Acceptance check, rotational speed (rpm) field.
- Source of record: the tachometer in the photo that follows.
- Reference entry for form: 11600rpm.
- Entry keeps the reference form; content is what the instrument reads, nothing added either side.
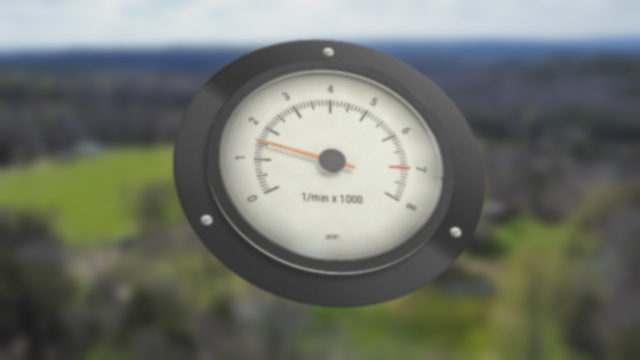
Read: 1500rpm
